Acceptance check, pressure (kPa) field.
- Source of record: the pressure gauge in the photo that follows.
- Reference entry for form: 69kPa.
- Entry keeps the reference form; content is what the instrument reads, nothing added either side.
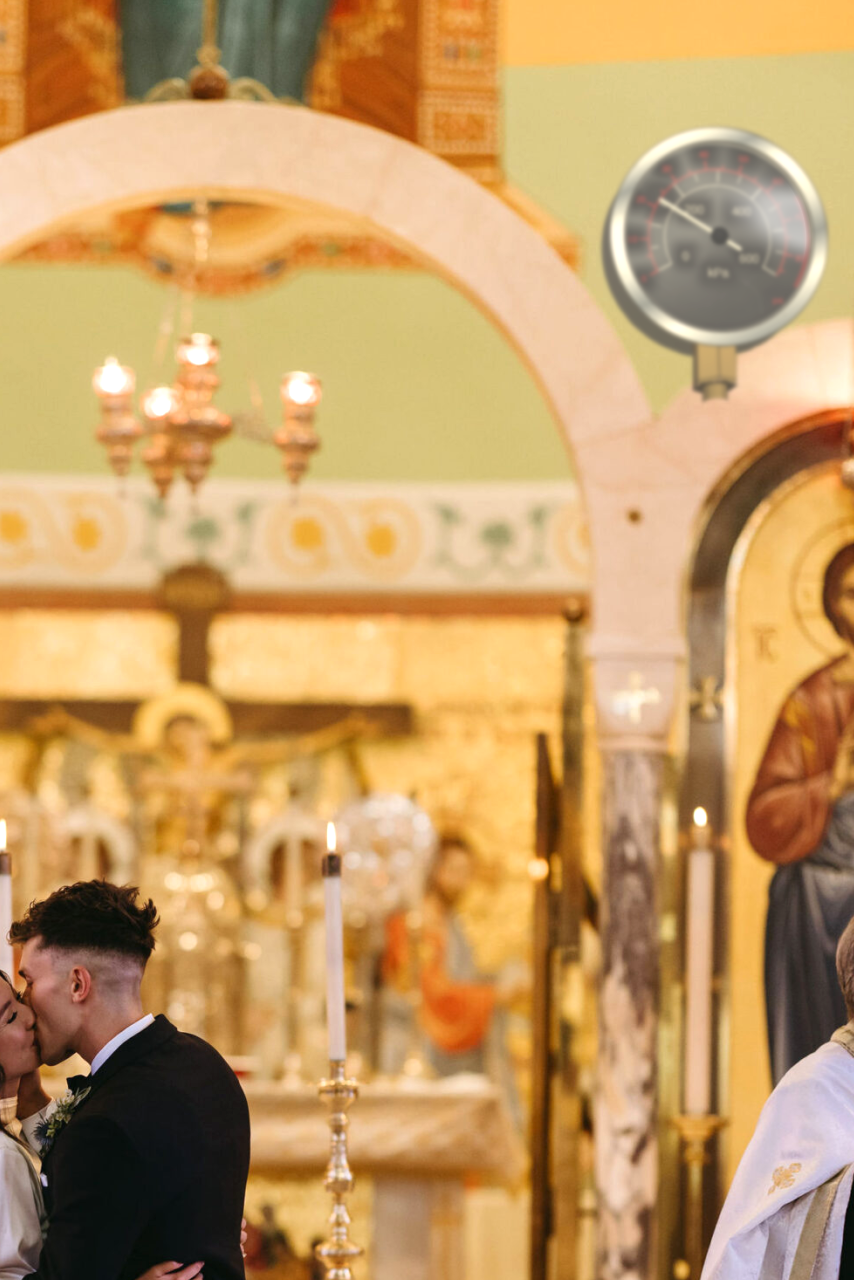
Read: 150kPa
